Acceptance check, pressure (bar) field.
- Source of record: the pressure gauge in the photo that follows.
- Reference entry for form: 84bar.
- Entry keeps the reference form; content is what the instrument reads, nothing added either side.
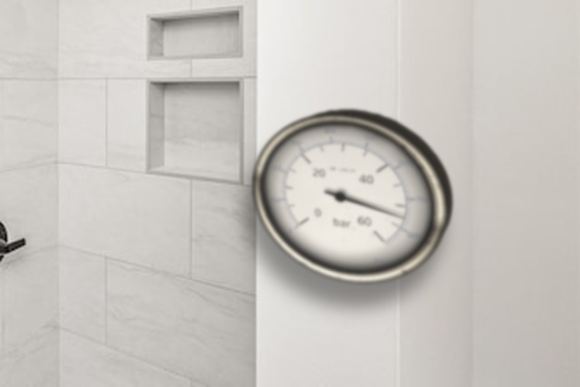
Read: 52.5bar
